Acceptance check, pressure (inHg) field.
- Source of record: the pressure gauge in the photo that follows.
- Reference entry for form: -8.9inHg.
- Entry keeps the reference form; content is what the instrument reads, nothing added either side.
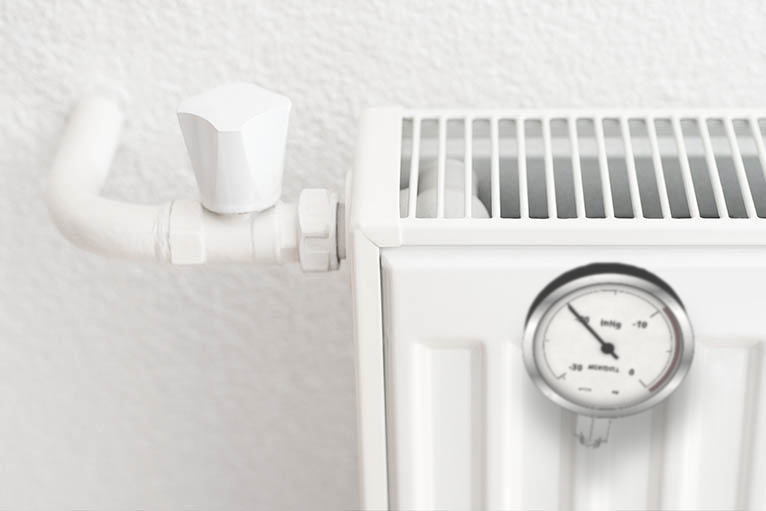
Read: -20inHg
